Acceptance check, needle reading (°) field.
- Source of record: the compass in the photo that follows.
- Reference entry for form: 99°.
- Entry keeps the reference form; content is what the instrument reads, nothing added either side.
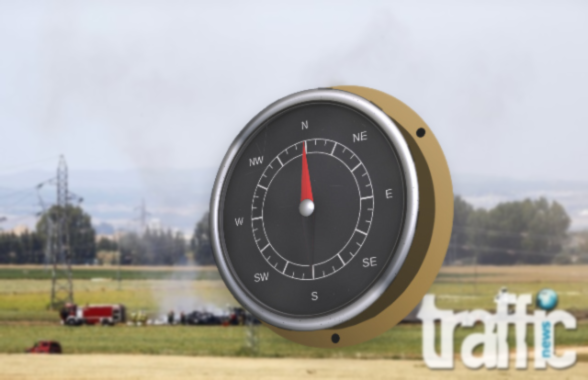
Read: 0°
